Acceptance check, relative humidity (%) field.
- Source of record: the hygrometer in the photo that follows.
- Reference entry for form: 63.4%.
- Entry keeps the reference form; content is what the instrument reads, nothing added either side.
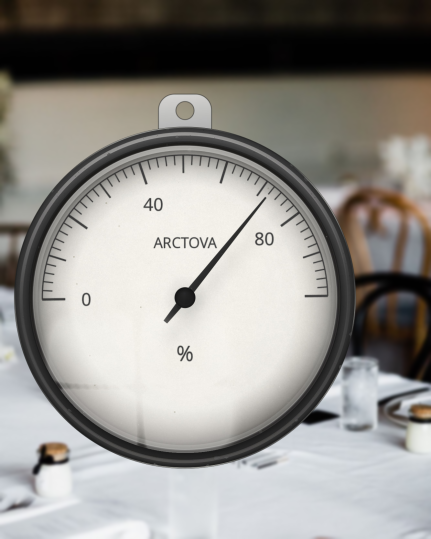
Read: 72%
